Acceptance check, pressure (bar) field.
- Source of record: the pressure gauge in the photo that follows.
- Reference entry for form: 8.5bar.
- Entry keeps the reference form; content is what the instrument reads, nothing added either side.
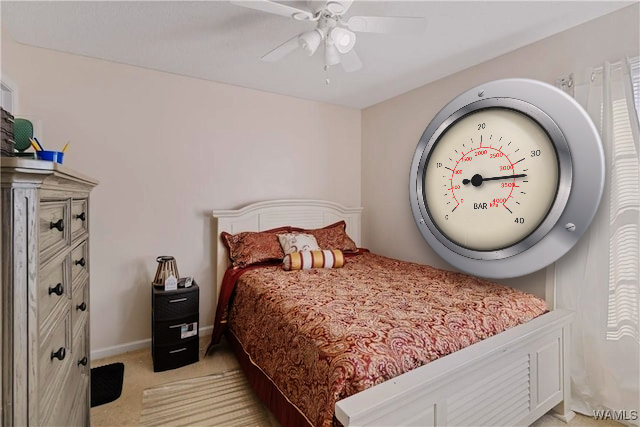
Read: 33bar
